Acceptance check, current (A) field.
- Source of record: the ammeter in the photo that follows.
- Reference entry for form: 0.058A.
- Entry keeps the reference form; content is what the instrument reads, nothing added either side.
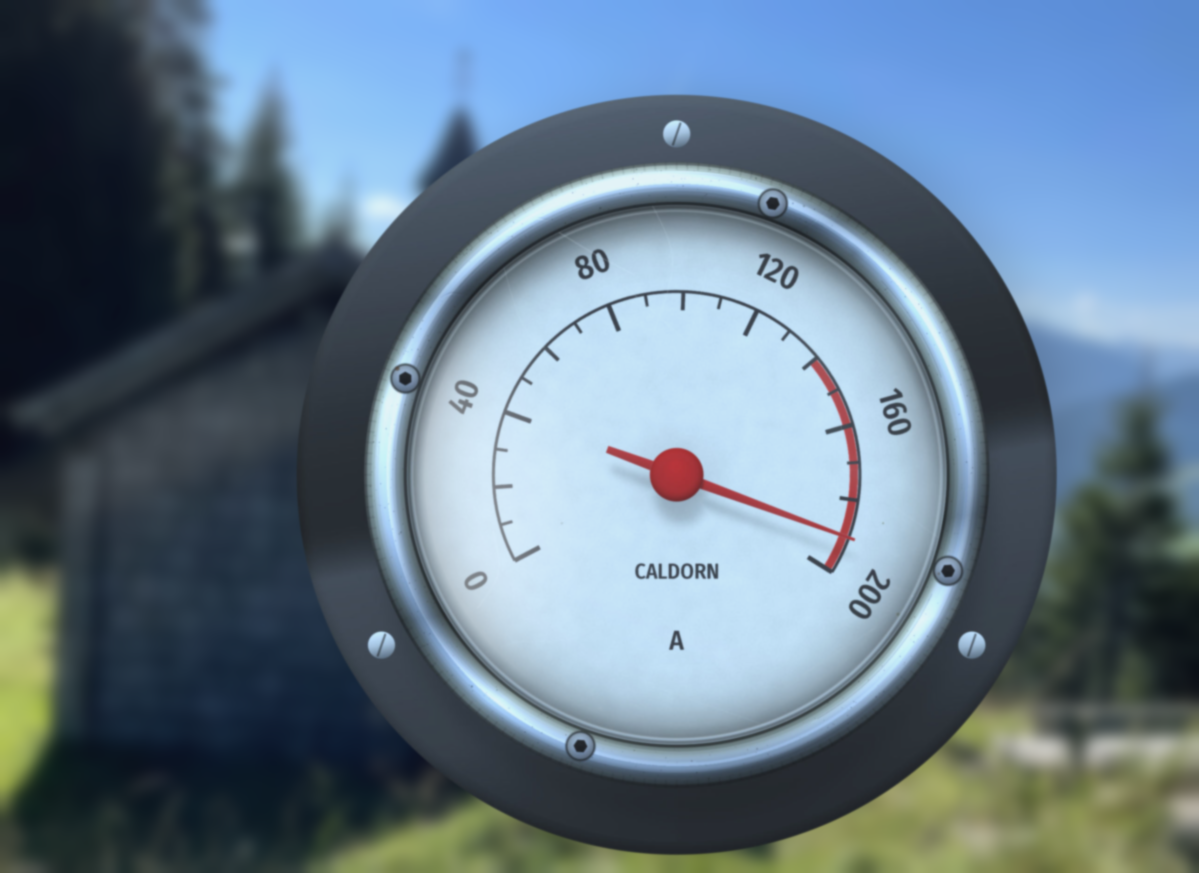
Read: 190A
